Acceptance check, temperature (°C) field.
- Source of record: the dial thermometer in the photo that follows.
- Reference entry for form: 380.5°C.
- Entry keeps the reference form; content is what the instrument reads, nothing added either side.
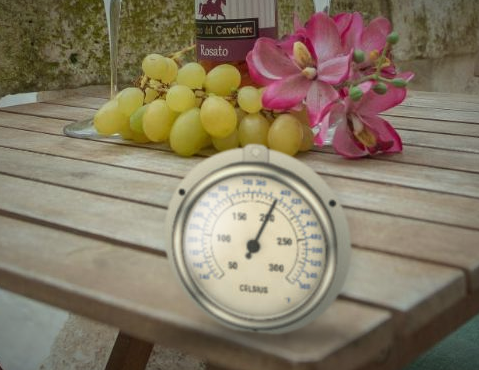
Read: 200°C
